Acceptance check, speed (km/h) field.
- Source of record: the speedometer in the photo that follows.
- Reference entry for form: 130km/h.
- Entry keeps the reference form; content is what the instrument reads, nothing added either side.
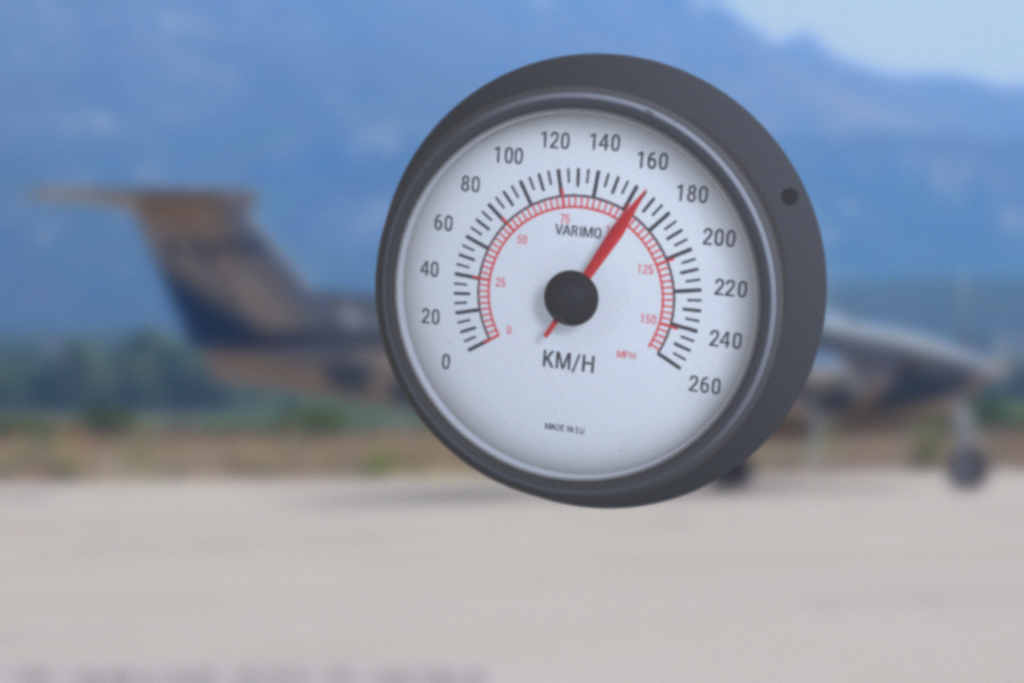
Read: 165km/h
